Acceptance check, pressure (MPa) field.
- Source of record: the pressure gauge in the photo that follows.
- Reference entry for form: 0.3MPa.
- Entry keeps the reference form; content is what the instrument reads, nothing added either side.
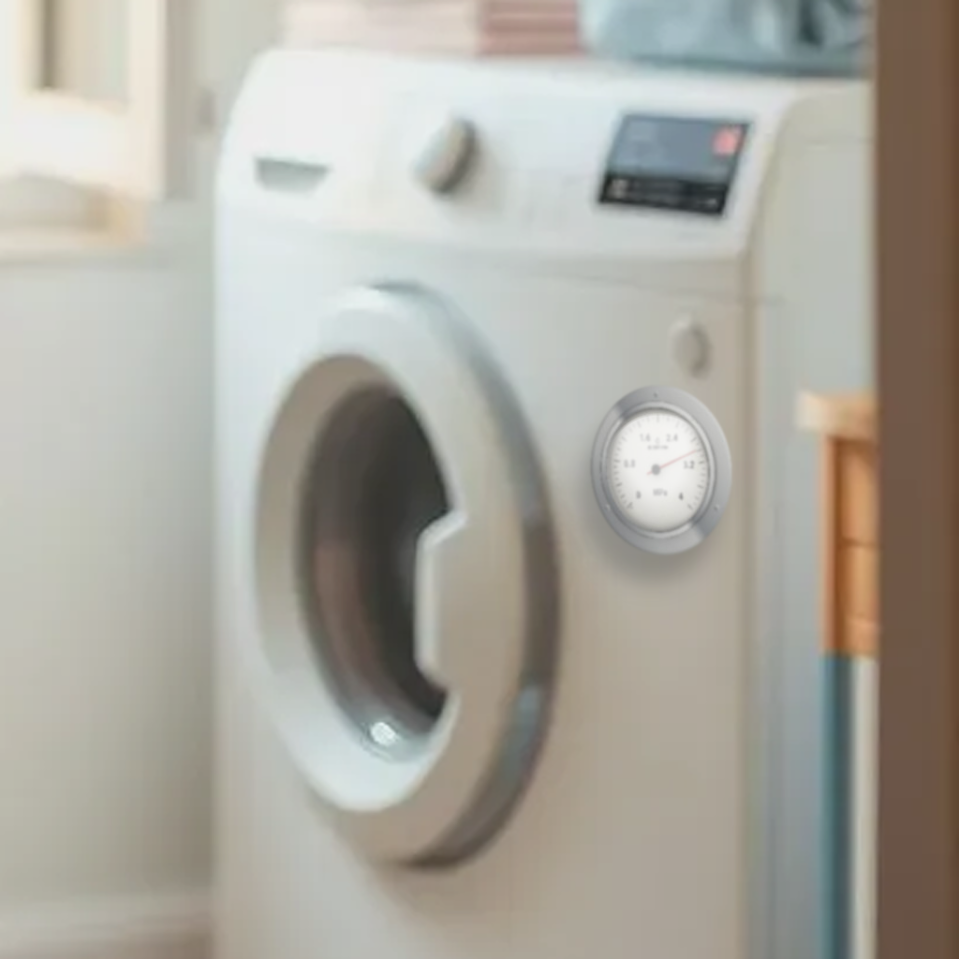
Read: 3MPa
